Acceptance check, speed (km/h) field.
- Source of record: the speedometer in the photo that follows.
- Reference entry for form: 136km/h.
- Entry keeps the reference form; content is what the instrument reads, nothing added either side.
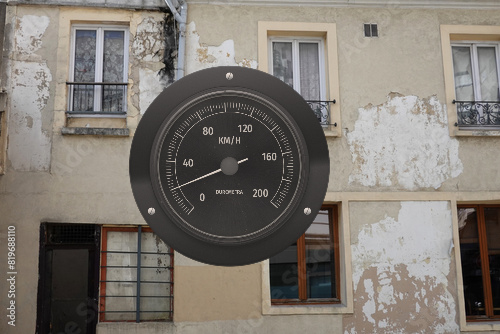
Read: 20km/h
